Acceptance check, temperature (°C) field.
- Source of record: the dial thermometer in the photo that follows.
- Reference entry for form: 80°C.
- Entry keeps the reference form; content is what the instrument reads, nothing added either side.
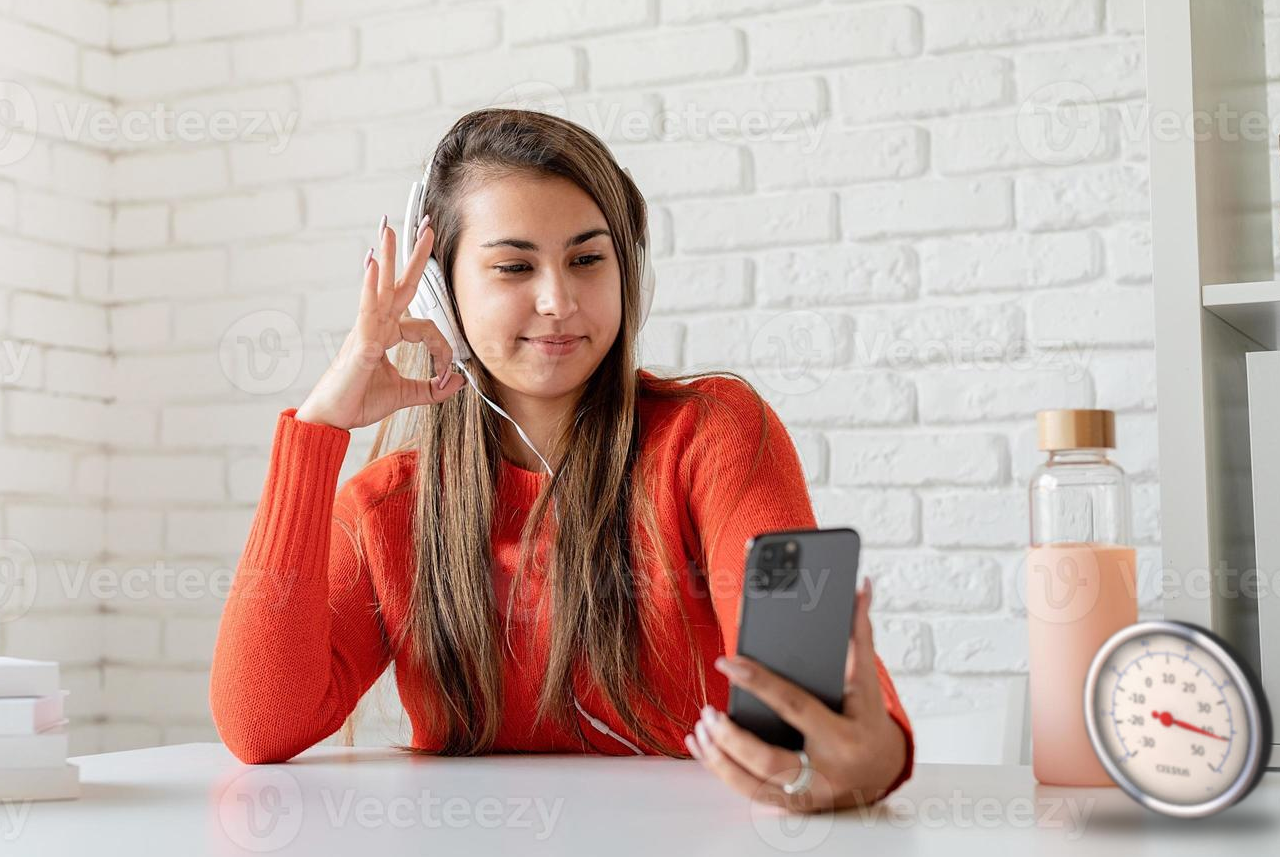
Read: 40°C
